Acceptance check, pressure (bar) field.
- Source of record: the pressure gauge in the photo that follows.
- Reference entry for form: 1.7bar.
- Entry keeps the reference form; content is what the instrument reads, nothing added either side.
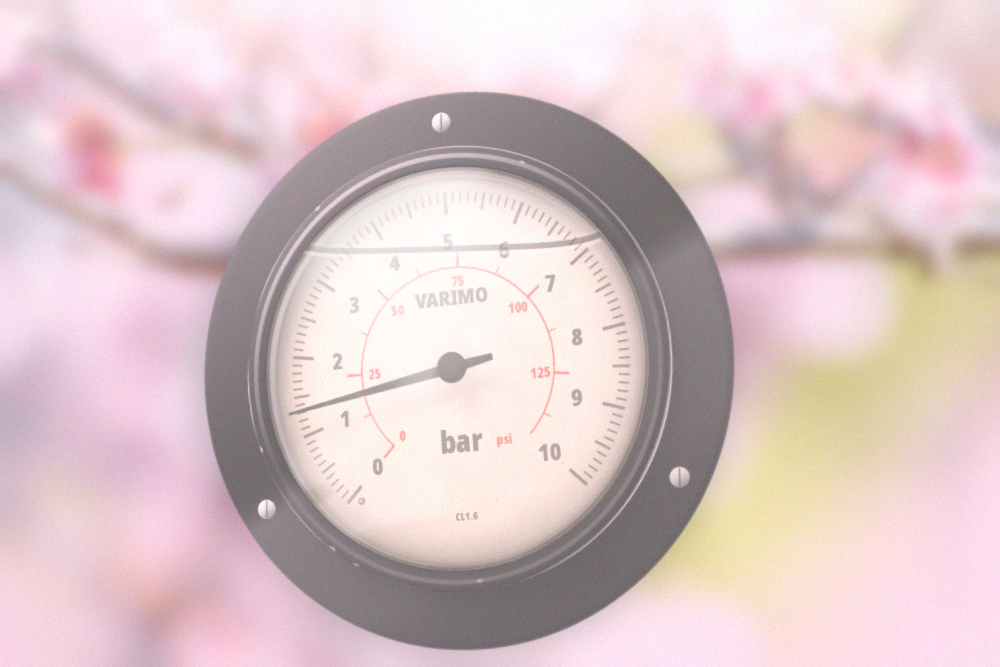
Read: 1.3bar
